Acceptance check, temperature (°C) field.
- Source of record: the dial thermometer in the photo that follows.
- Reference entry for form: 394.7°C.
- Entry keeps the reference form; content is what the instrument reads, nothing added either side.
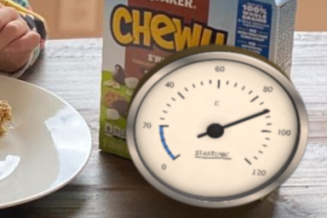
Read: 88°C
